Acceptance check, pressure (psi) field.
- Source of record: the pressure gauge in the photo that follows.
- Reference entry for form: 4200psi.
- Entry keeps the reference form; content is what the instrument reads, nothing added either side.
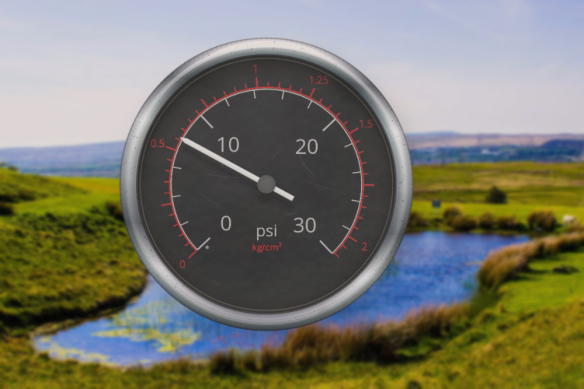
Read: 8psi
